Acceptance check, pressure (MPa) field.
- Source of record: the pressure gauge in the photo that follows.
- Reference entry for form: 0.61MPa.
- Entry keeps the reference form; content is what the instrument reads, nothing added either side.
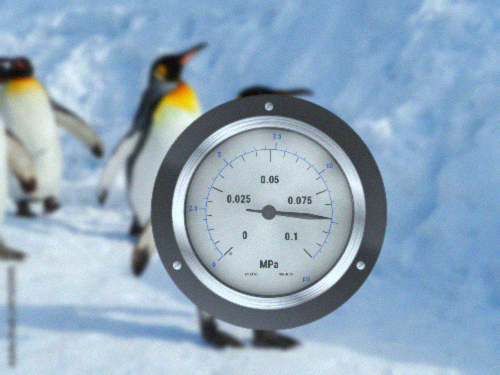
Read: 0.085MPa
